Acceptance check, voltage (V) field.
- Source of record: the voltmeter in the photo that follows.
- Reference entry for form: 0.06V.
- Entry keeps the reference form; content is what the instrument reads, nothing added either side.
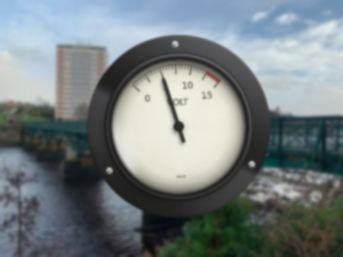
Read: 5V
